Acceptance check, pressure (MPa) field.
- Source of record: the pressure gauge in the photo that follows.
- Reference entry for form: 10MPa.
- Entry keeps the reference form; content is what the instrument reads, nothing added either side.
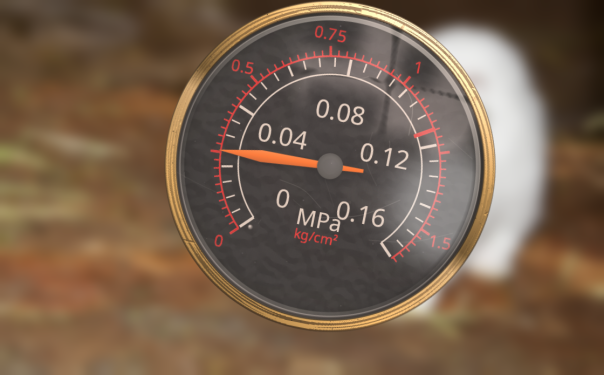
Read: 0.025MPa
